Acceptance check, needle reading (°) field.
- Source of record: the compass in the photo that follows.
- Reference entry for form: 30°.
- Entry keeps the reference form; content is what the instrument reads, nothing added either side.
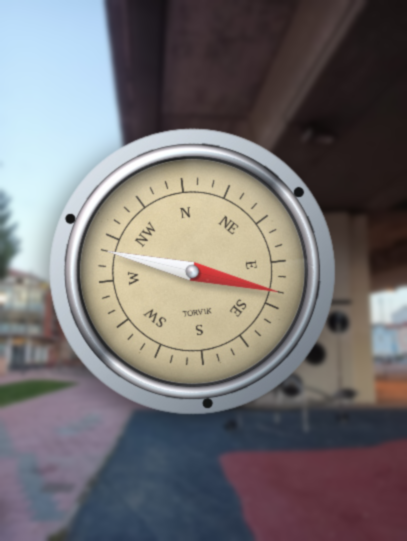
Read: 110°
